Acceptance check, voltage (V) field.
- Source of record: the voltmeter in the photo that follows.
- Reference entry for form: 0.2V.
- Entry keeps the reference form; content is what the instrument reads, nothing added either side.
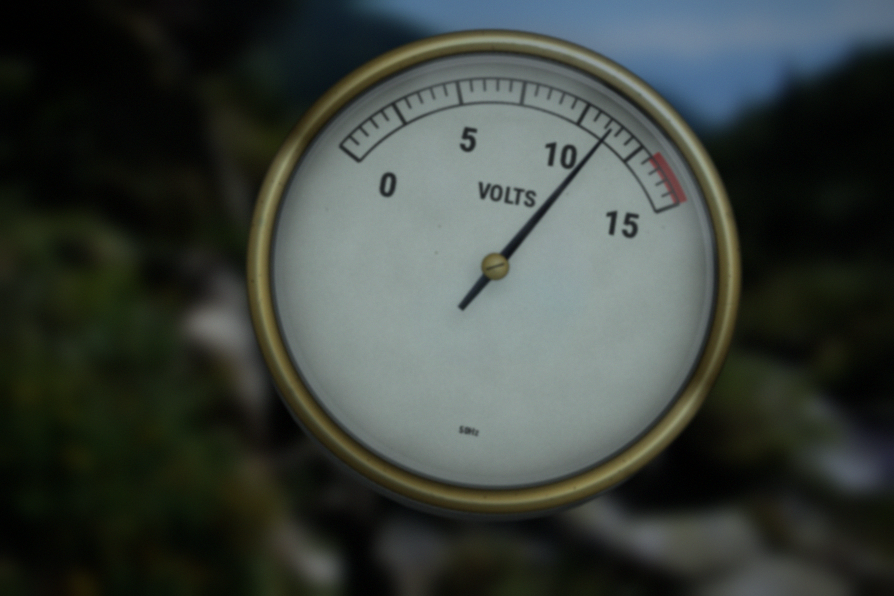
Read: 11.25V
